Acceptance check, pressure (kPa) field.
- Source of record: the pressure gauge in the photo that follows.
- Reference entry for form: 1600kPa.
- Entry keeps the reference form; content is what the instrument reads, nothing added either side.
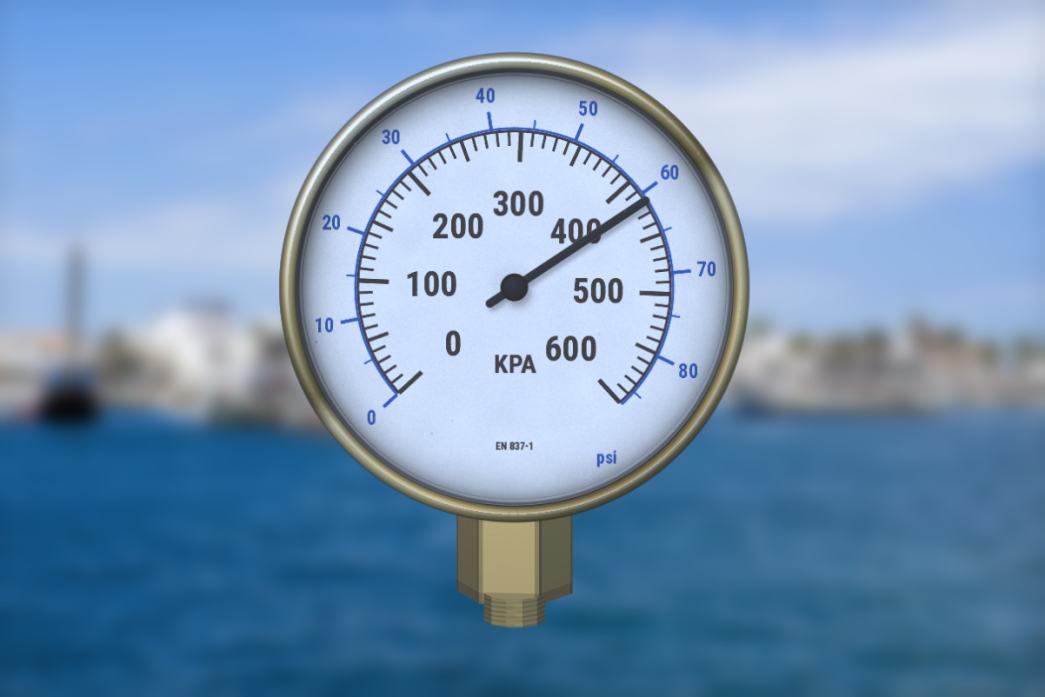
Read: 420kPa
